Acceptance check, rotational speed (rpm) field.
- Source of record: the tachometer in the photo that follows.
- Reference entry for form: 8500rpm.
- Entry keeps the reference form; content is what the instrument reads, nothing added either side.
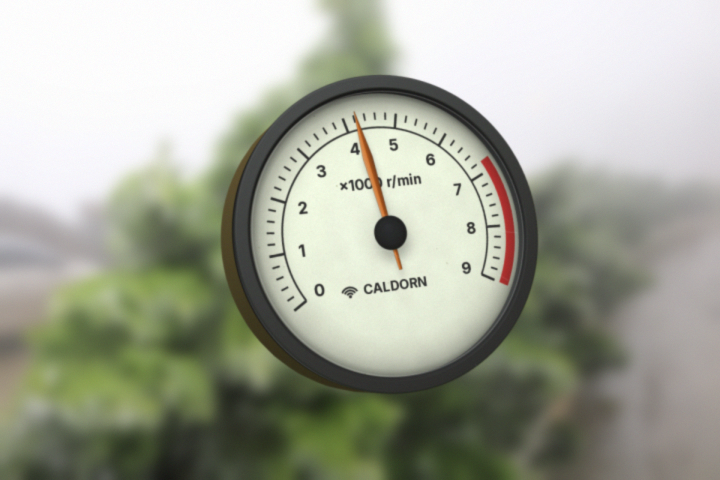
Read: 4200rpm
